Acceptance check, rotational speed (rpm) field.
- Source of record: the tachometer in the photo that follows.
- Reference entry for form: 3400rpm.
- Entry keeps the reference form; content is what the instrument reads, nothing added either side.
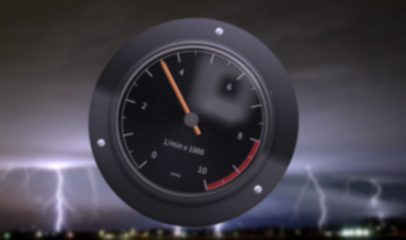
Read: 3500rpm
